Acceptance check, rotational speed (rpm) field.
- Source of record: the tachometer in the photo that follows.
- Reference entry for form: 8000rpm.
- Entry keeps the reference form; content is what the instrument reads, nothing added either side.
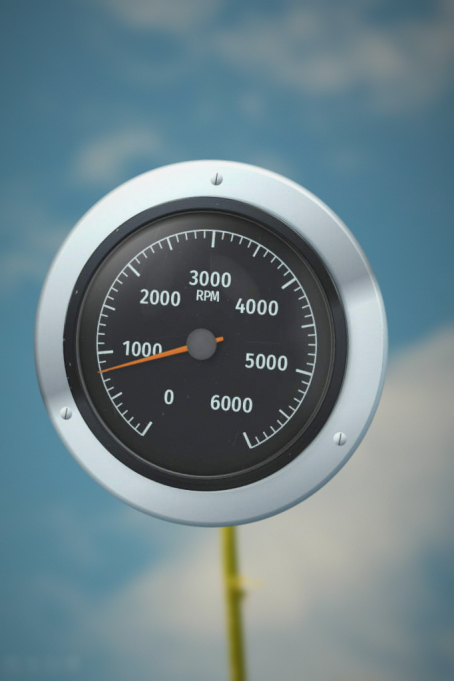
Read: 800rpm
